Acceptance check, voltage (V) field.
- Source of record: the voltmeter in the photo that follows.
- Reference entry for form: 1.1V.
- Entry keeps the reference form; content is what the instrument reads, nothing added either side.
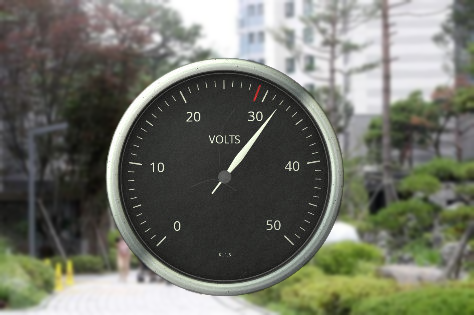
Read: 32V
